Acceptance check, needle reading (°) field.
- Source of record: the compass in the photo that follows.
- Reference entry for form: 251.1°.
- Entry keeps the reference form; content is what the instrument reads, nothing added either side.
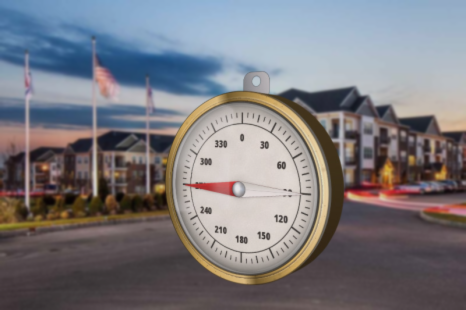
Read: 270°
